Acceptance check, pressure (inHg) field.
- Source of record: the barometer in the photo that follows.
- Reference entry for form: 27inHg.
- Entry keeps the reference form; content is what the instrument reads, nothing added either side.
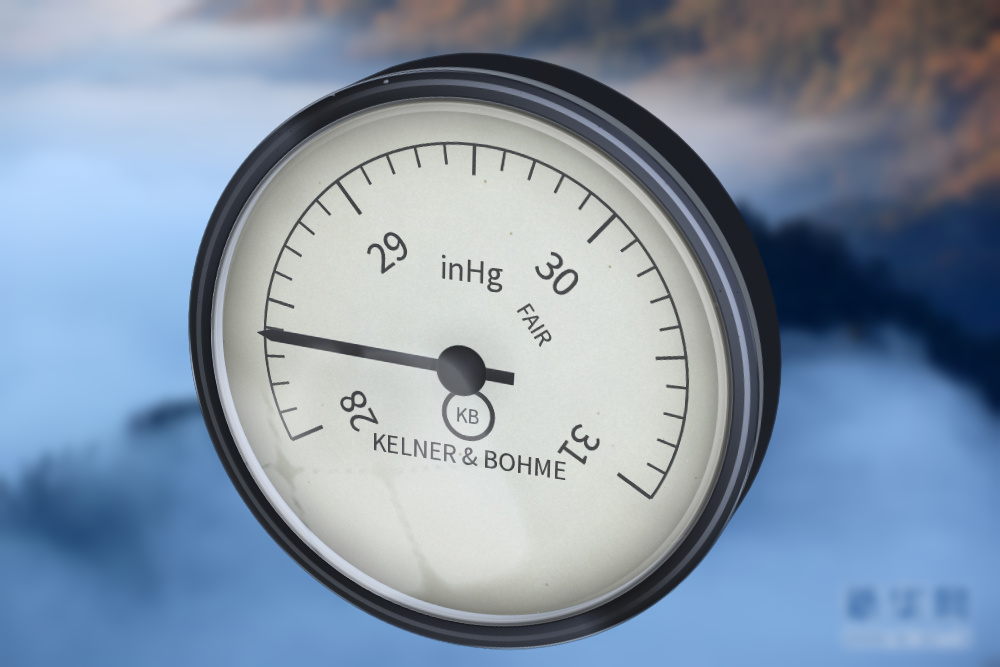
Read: 28.4inHg
